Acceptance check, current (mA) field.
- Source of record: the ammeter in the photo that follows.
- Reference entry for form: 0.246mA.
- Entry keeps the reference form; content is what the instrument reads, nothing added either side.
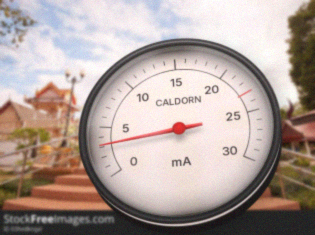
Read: 3mA
